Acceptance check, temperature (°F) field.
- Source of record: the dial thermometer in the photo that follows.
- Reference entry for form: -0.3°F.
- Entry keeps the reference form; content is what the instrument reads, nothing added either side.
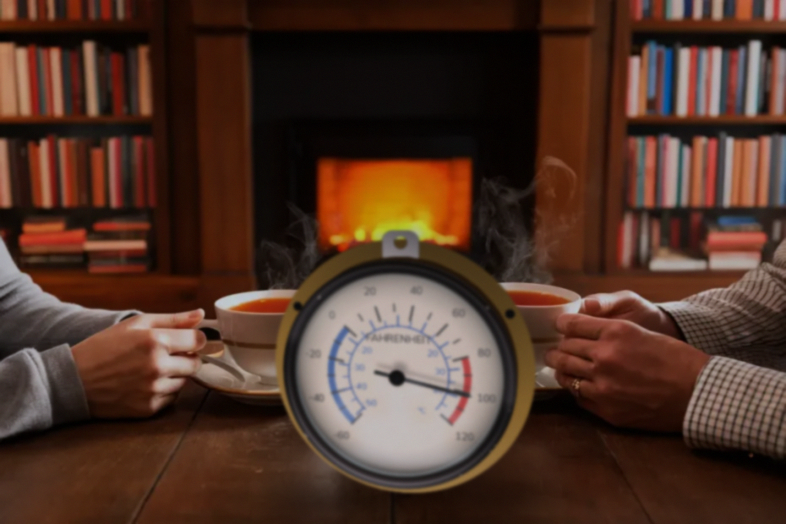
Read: 100°F
